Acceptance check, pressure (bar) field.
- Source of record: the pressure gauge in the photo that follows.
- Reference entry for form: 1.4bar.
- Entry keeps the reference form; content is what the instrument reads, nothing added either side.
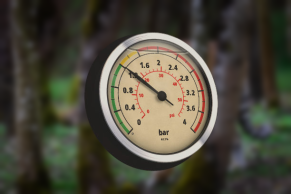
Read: 1.2bar
